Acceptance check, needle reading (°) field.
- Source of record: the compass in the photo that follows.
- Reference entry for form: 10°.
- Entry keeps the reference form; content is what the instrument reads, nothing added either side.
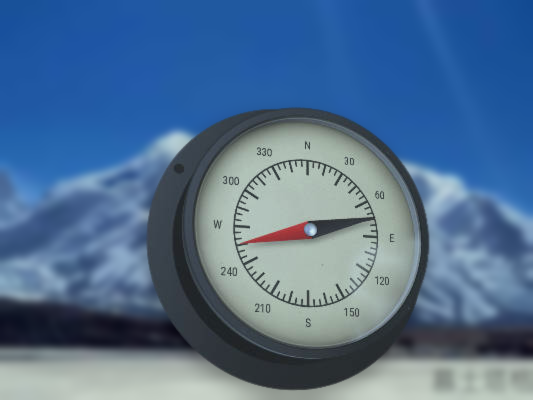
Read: 255°
